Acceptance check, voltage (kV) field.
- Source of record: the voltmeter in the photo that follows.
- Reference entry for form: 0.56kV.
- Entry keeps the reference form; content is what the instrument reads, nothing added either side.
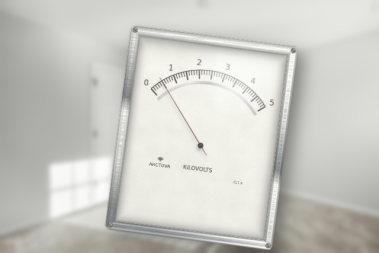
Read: 0.5kV
